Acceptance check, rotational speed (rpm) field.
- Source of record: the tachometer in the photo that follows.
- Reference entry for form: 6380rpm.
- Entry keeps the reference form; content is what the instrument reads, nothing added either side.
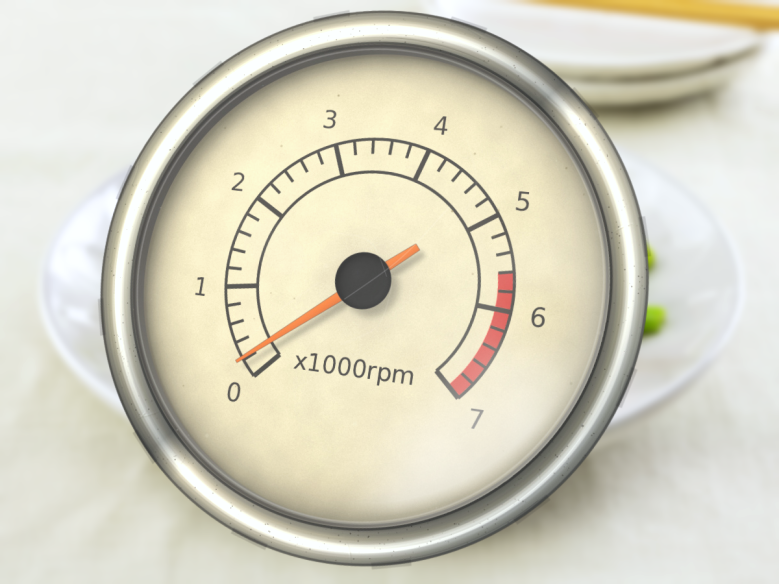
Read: 200rpm
